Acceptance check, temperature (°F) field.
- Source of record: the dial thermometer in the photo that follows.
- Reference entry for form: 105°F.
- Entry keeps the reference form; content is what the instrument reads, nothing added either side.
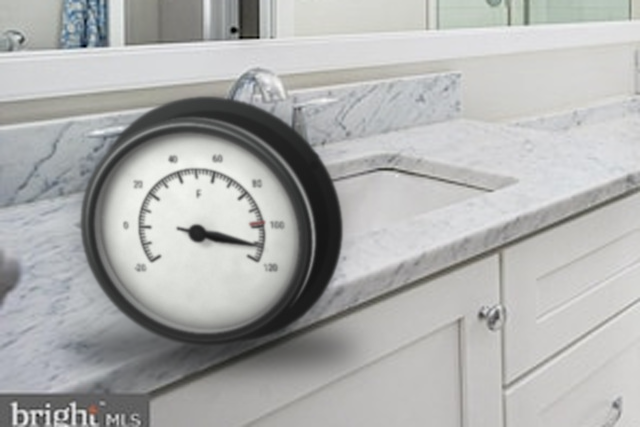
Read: 110°F
